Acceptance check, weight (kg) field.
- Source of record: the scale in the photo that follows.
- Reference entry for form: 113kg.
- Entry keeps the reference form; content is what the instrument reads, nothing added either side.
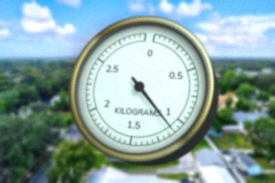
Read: 1.1kg
